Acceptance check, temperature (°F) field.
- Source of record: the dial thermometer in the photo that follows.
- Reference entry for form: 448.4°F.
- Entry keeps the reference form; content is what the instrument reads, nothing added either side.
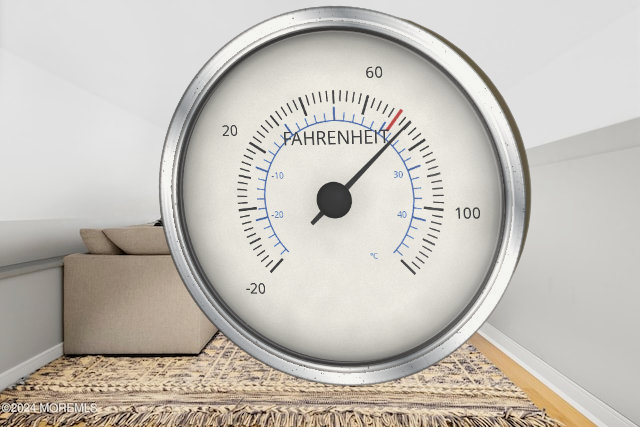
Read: 74°F
